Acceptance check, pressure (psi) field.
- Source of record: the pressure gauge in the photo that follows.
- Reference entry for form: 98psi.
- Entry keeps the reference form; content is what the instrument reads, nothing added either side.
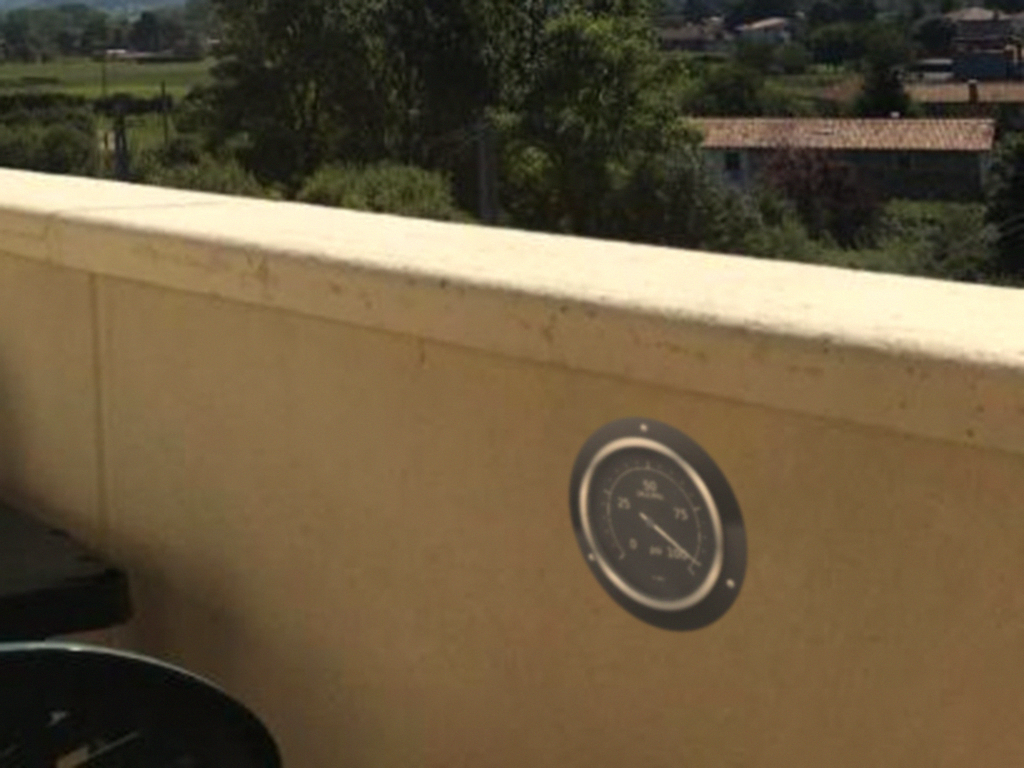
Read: 95psi
